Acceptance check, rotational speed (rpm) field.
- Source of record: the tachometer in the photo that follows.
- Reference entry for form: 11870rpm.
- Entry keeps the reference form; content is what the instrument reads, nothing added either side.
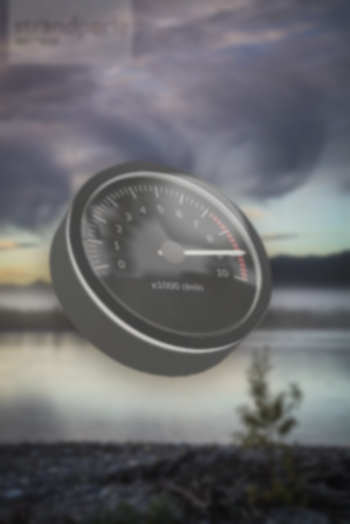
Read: 9000rpm
